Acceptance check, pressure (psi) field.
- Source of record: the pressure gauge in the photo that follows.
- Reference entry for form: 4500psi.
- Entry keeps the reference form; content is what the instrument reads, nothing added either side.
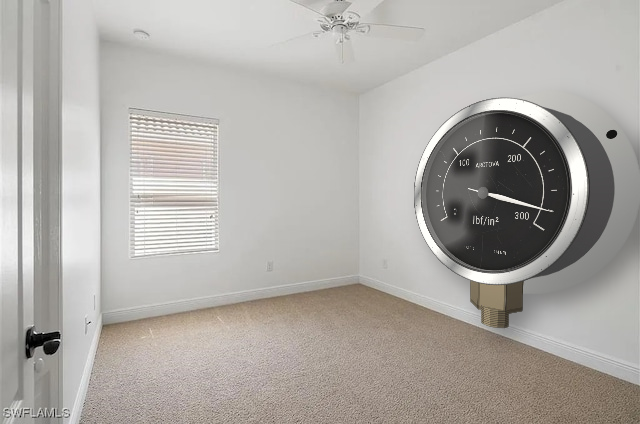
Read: 280psi
